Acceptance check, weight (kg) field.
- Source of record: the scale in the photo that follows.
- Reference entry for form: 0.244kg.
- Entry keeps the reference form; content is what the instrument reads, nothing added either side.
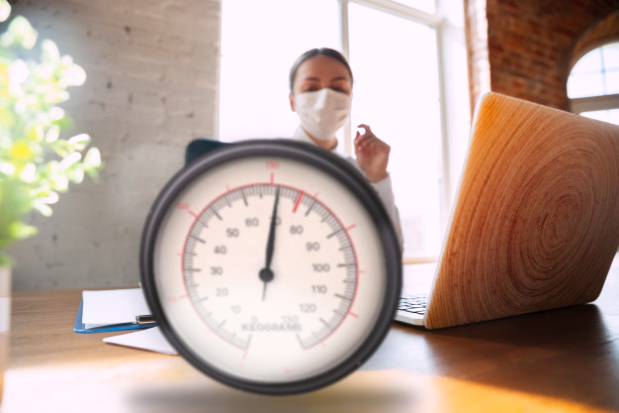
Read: 70kg
